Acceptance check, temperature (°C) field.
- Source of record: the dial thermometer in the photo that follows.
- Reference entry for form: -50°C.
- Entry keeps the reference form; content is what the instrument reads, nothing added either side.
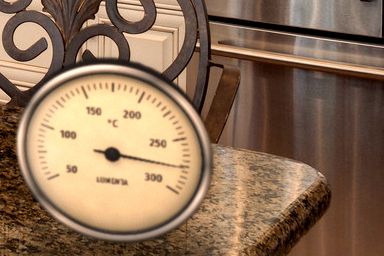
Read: 275°C
